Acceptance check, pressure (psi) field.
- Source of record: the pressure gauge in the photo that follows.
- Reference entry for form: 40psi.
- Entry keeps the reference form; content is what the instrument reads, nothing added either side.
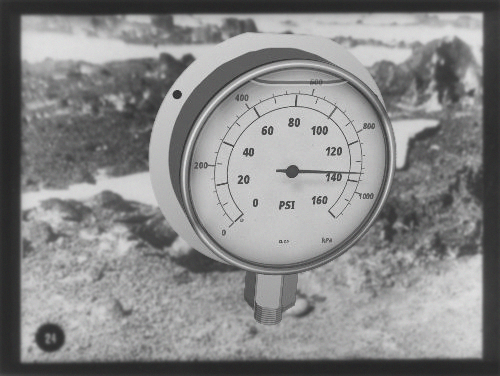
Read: 135psi
